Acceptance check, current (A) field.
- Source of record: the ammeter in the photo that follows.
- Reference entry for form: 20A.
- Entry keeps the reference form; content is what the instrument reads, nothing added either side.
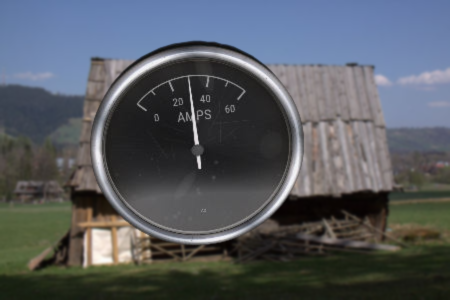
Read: 30A
